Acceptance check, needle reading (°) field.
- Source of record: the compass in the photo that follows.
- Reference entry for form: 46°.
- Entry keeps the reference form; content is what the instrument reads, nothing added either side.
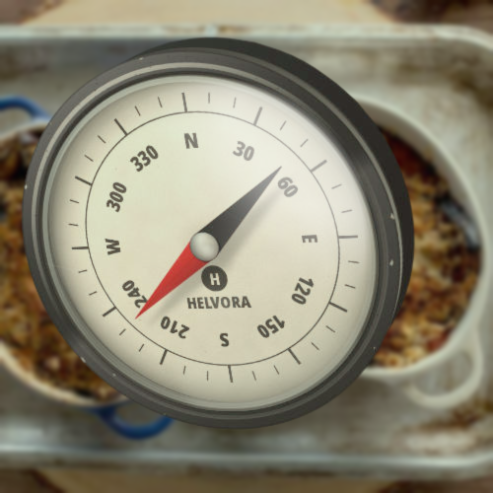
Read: 230°
